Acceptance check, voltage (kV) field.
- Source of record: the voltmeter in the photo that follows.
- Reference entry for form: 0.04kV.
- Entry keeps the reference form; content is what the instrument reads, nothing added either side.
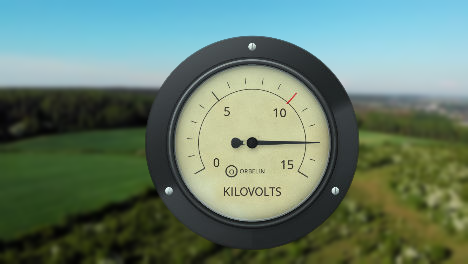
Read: 13kV
